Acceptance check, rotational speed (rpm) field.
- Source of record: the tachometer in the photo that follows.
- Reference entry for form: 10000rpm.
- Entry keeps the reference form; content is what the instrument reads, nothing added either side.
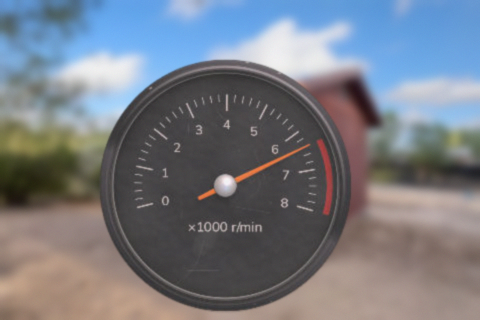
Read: 6400rpm
